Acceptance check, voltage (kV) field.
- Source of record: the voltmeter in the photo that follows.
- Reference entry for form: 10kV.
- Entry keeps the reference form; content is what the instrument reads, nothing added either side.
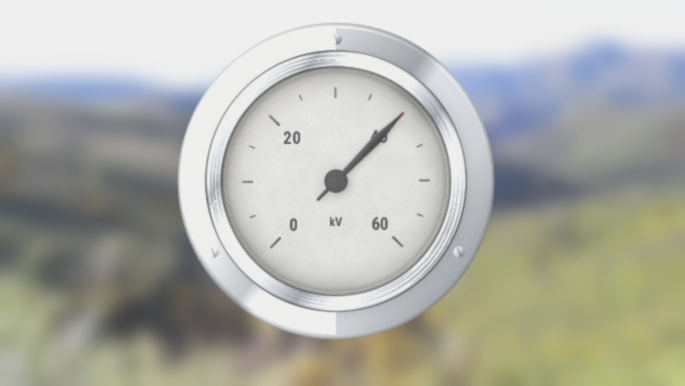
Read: 40kV
